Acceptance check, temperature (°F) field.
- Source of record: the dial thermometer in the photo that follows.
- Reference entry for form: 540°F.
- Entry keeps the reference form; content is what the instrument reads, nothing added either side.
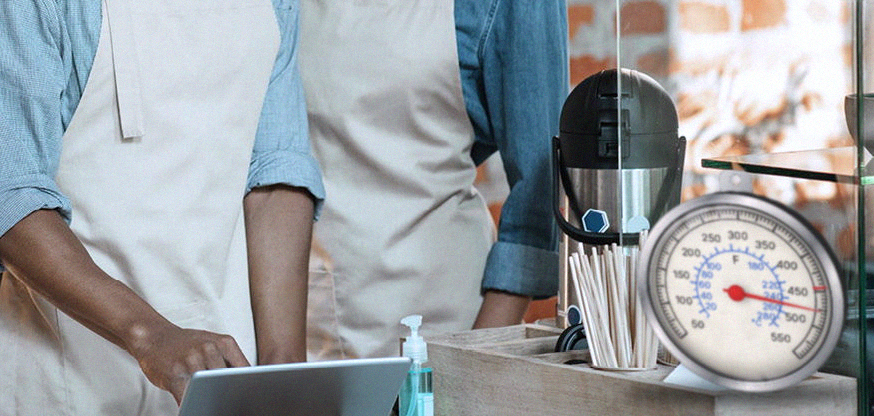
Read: 475°F
